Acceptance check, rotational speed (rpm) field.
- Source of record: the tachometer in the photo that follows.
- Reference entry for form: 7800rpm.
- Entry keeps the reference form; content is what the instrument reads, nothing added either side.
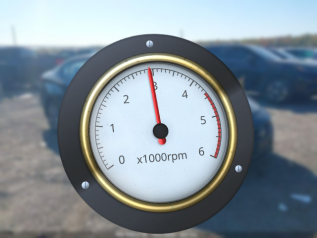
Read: 2900rpm
